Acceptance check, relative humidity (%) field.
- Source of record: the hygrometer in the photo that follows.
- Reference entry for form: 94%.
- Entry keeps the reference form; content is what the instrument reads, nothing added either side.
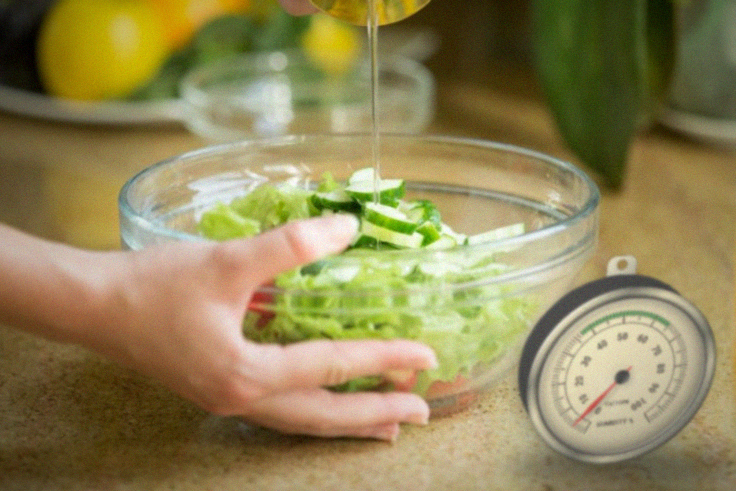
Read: 5%
